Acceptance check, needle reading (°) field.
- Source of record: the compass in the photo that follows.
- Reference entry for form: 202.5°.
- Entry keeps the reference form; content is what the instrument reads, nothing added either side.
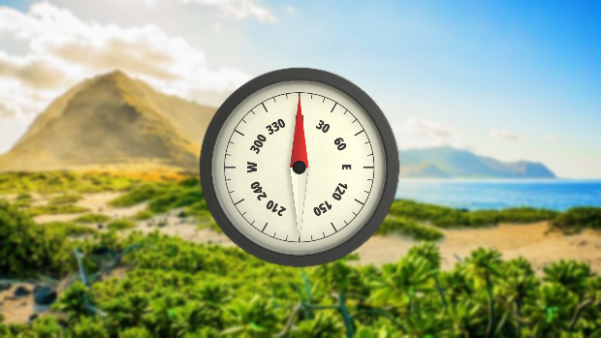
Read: 0°
